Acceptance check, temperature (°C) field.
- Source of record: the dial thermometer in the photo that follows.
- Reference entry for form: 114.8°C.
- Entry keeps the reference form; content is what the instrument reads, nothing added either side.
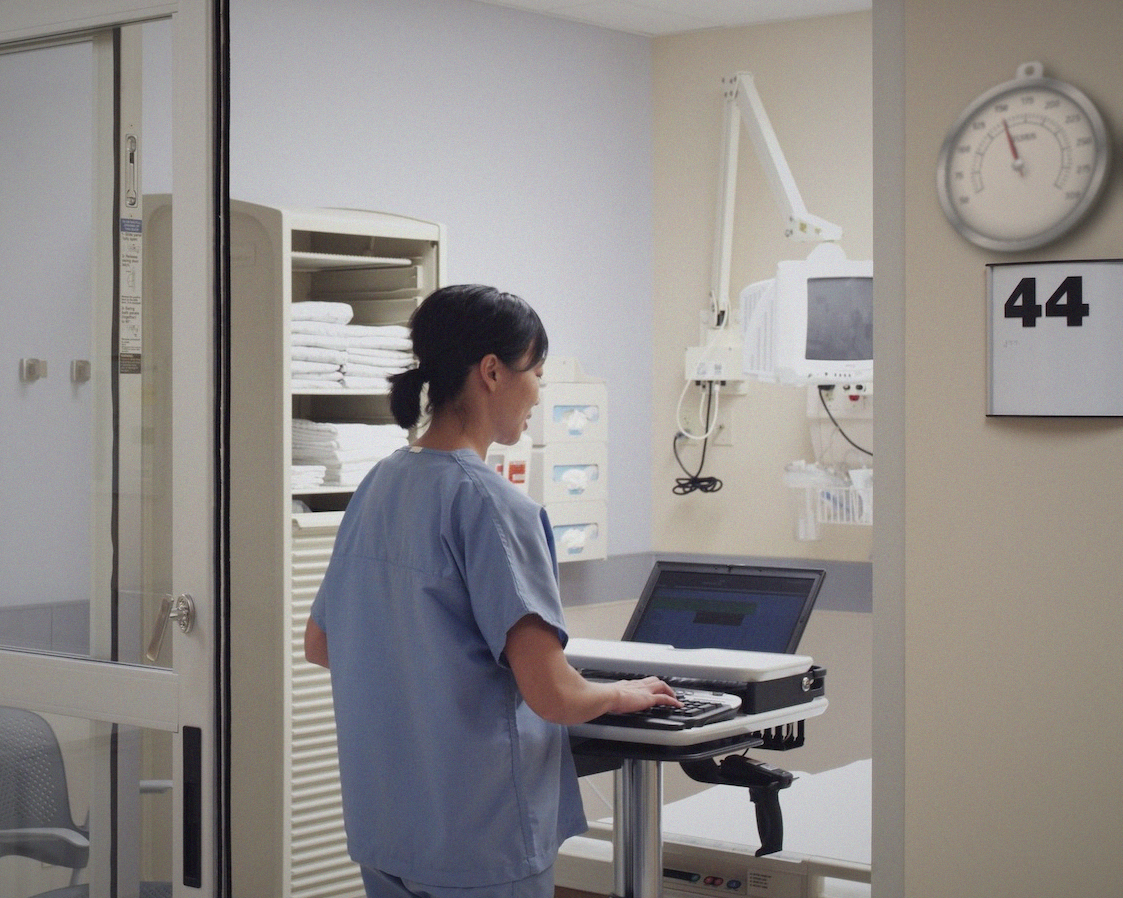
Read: 150°C
